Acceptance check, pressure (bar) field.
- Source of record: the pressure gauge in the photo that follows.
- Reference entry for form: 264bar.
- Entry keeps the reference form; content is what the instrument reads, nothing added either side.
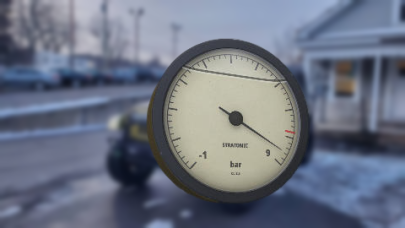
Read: 8.6bar
